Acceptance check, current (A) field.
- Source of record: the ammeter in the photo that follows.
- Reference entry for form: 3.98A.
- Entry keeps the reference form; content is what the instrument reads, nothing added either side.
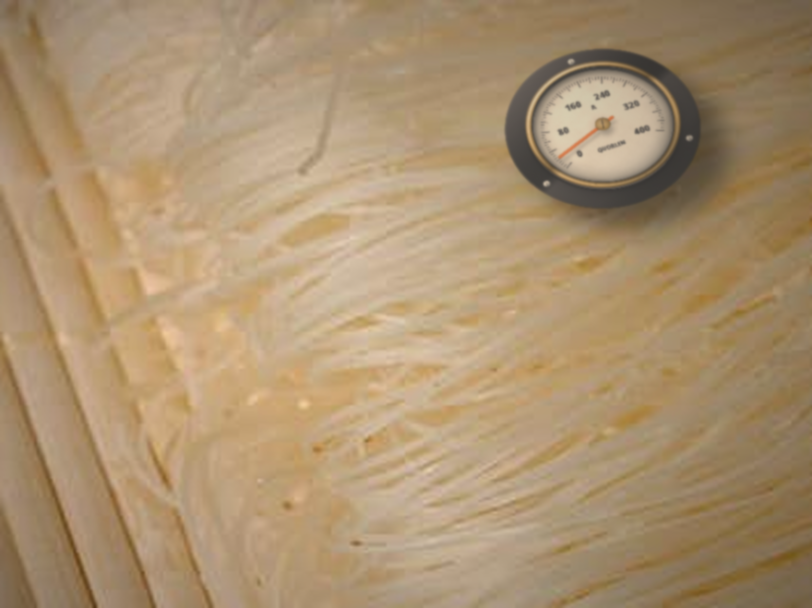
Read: 20A
